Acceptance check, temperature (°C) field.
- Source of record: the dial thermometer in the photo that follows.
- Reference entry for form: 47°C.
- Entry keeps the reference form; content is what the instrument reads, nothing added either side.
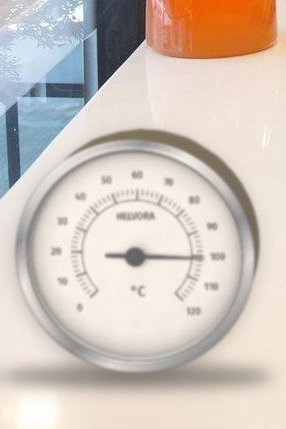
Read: 100°C
